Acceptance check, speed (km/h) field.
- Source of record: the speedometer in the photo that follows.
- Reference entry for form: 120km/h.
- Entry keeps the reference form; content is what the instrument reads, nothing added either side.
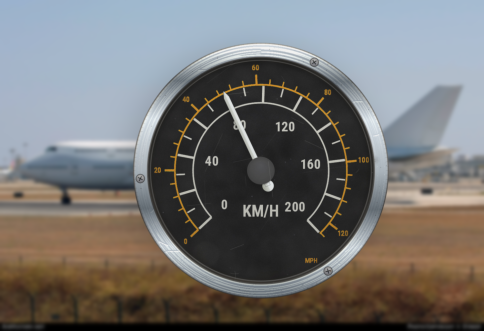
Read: 80km/h
